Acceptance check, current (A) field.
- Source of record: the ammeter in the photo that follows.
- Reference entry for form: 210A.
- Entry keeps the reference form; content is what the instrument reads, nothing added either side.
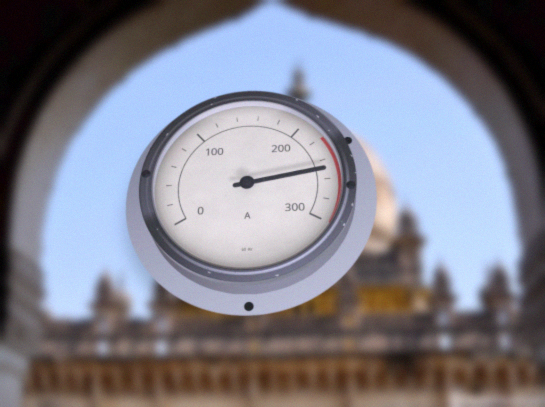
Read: 250A
